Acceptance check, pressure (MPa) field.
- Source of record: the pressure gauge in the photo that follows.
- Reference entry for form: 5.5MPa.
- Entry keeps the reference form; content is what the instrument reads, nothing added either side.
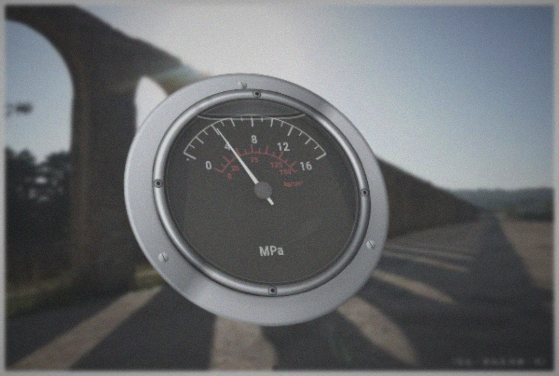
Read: 4MPa
